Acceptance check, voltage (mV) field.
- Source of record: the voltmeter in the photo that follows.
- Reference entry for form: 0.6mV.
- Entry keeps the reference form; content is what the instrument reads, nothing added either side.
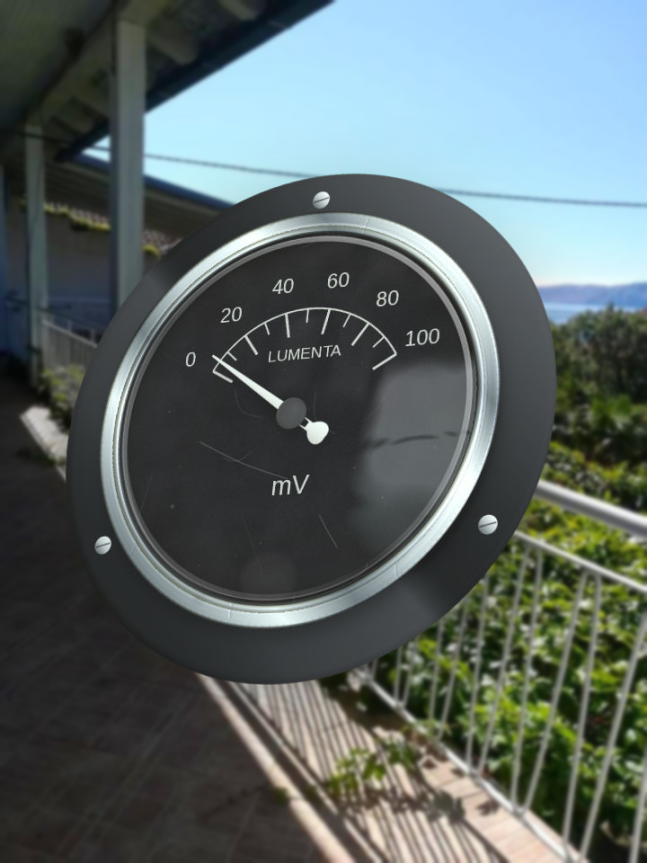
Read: 5mV
